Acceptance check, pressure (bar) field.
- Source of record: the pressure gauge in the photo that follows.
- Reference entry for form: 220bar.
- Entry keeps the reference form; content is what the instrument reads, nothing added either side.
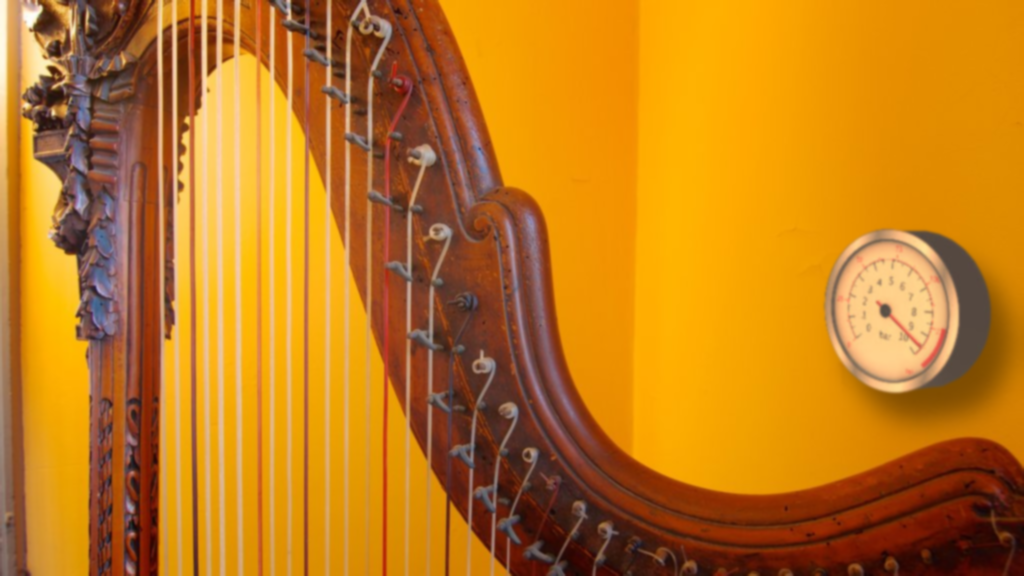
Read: 9.5bar
